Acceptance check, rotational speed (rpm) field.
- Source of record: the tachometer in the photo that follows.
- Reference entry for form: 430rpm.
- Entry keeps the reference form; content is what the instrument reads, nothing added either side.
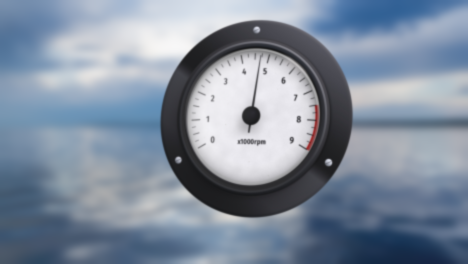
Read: 4750rpm
